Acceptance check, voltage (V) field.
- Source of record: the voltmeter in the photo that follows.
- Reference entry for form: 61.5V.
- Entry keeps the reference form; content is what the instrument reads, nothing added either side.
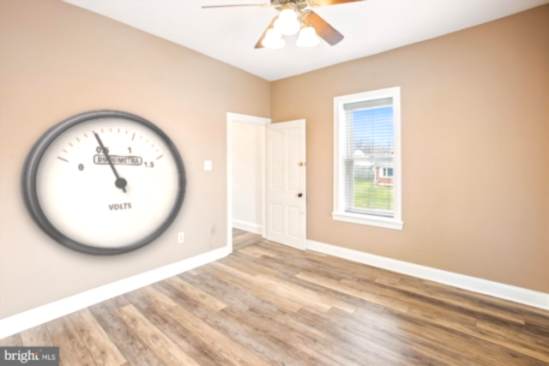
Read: 0.5V
